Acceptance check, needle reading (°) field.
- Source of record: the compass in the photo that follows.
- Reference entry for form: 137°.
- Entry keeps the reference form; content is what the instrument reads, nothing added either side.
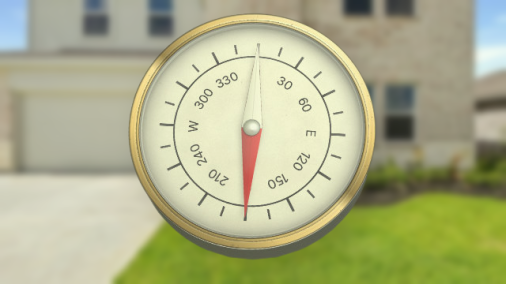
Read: 180°
